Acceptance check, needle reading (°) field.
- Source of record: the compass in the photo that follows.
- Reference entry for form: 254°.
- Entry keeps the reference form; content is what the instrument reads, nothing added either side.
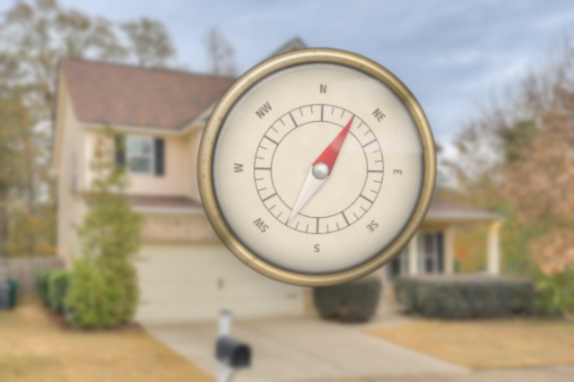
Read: 30°
